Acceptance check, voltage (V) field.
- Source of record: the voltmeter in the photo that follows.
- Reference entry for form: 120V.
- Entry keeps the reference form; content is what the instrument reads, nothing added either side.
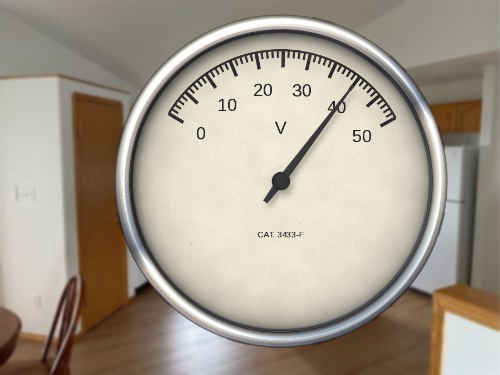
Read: 40V
